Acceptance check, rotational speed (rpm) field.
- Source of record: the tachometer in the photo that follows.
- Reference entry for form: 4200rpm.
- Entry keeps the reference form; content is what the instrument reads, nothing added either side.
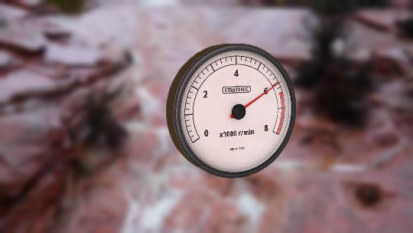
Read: 6000rpm
